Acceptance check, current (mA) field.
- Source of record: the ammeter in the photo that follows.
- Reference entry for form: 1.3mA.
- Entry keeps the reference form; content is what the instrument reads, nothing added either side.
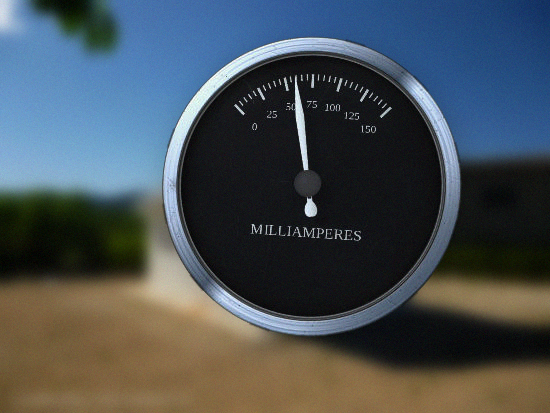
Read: 60mA
